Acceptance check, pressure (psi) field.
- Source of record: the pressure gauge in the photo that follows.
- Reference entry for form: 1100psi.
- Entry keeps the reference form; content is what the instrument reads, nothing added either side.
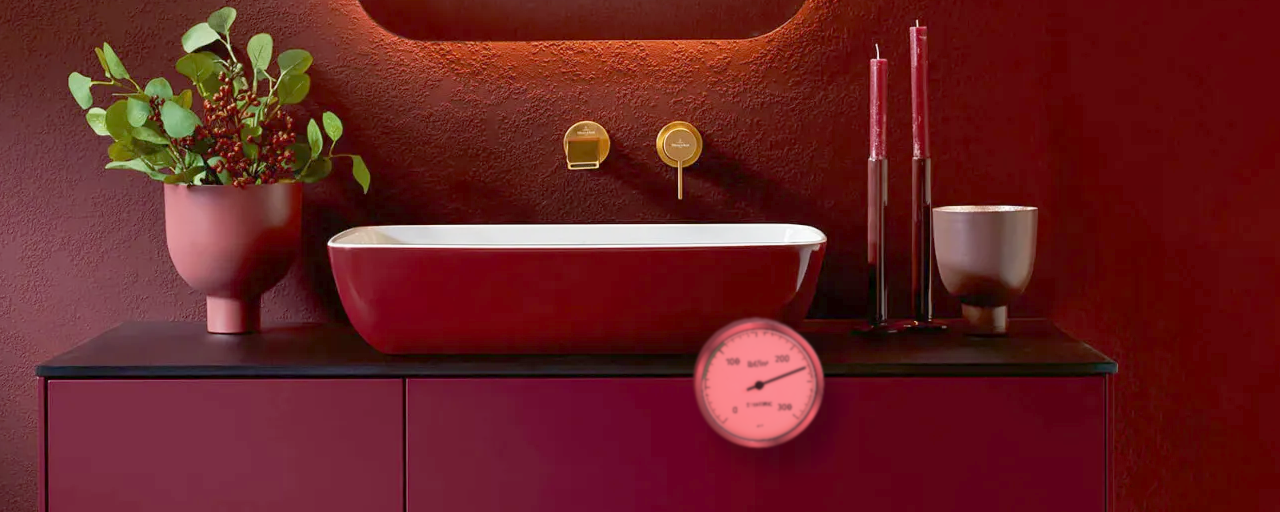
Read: 230psi
